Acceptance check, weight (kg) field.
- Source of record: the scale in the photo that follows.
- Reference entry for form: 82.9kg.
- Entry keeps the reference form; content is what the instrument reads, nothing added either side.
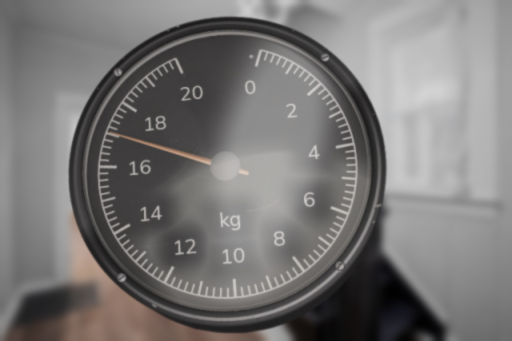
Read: 17kg
